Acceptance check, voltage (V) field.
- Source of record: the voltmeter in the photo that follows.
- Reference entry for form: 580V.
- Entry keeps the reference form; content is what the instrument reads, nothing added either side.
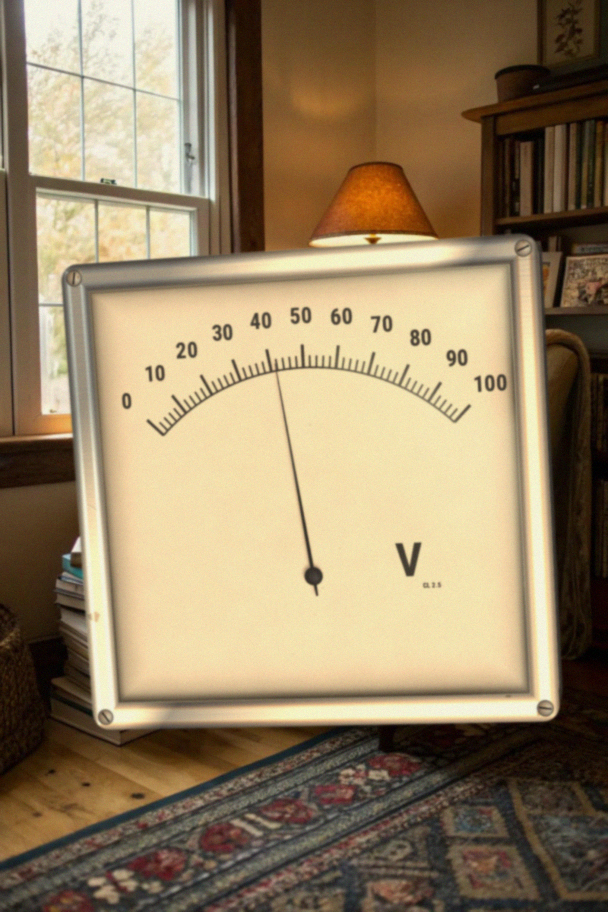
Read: 42V
